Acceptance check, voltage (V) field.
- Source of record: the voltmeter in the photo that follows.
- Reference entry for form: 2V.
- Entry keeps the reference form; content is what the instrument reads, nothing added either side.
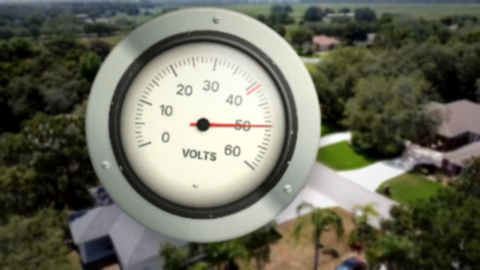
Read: 50V
